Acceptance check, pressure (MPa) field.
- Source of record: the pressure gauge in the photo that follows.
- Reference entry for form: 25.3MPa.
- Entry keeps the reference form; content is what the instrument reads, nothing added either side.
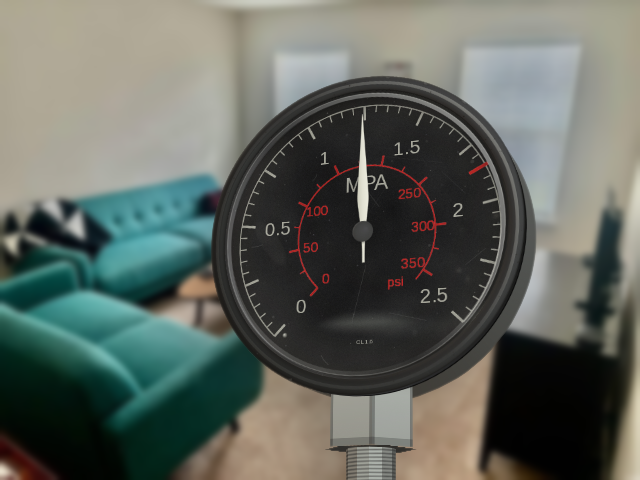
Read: 1.25MPa
